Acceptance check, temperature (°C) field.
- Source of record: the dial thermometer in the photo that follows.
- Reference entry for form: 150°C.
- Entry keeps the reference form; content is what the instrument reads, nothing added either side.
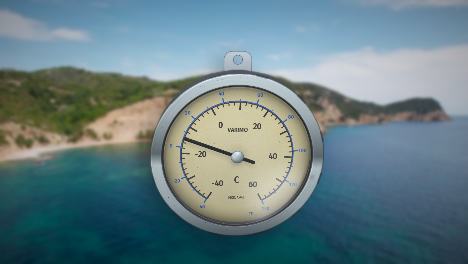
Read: -14°C
